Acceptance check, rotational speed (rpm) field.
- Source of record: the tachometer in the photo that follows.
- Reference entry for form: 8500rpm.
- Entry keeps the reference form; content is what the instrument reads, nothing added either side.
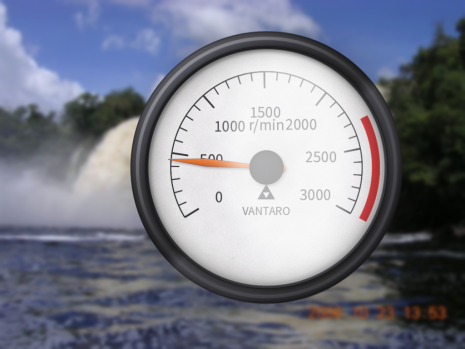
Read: 450rpm
